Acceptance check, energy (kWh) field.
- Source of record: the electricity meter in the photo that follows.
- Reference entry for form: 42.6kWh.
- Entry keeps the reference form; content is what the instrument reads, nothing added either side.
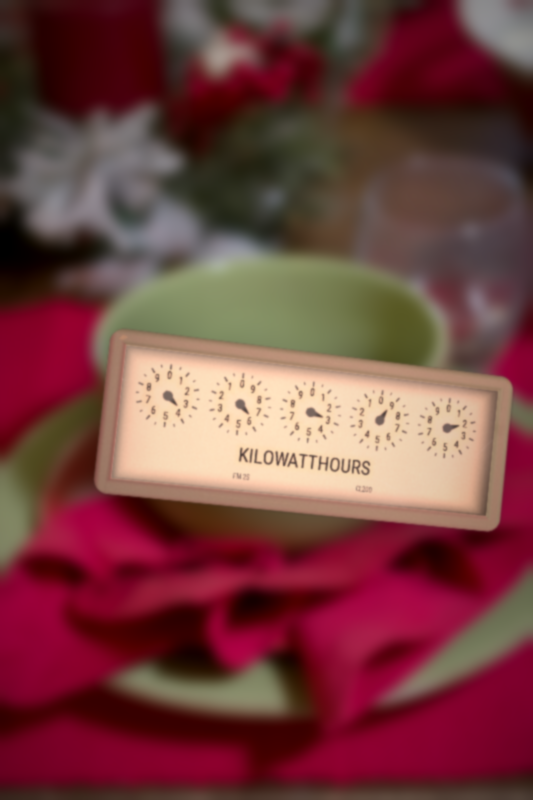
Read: 36292kWh
